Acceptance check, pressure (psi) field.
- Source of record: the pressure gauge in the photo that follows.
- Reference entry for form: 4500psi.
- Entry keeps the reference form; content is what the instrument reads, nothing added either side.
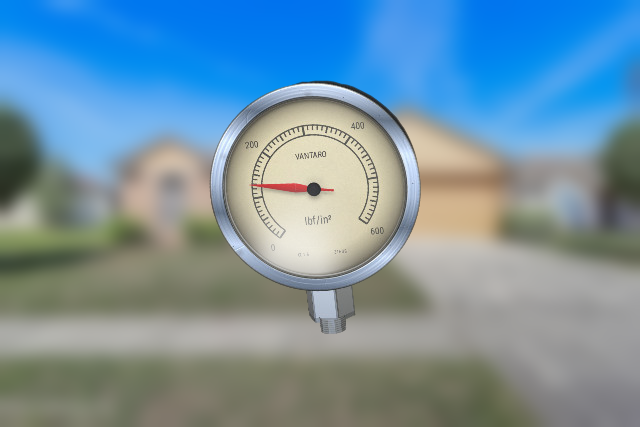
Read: 130psi
